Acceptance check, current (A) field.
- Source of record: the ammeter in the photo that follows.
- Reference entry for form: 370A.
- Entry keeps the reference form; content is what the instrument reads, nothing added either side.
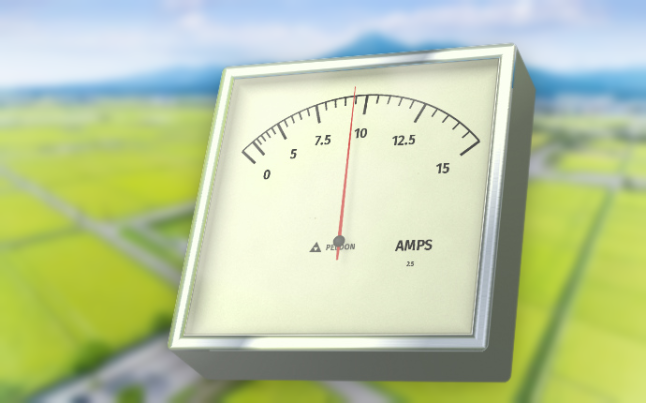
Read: 9.5A
